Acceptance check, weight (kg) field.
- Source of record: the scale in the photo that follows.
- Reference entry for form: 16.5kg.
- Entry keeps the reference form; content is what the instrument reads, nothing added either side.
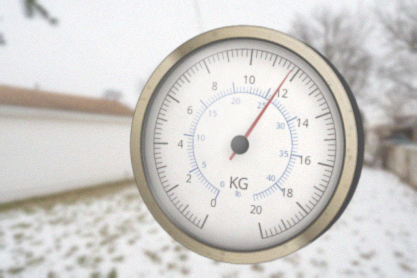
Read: 11.8kg
